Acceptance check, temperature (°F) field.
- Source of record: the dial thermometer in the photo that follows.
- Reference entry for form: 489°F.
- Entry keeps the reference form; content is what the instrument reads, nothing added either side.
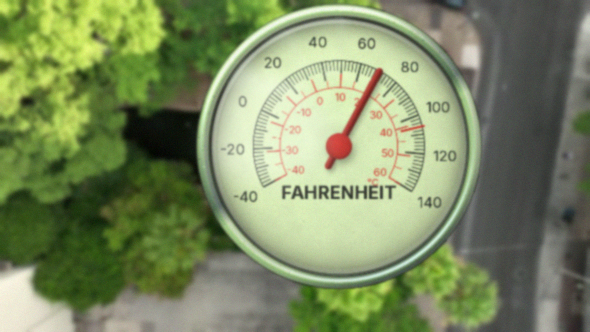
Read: 70°F
